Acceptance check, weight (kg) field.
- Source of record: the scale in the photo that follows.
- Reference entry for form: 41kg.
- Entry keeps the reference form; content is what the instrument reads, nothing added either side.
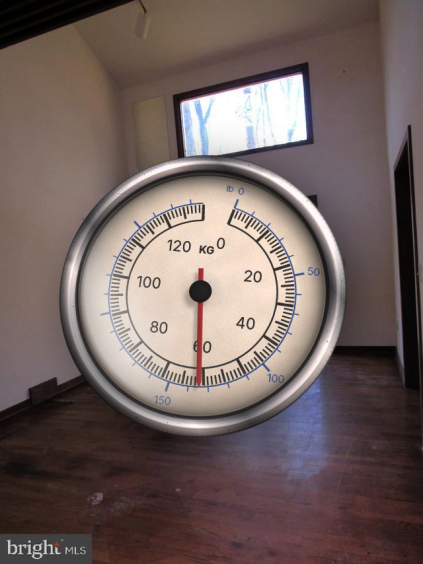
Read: 61kg
